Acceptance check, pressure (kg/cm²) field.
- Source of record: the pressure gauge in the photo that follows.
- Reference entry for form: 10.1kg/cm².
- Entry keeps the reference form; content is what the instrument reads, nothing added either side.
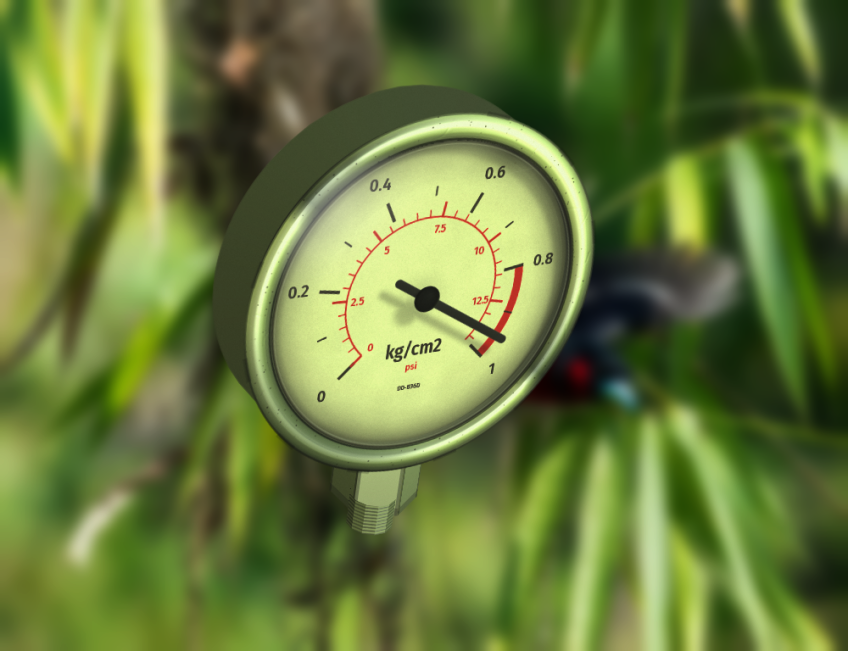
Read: 0.95kg/cm²
